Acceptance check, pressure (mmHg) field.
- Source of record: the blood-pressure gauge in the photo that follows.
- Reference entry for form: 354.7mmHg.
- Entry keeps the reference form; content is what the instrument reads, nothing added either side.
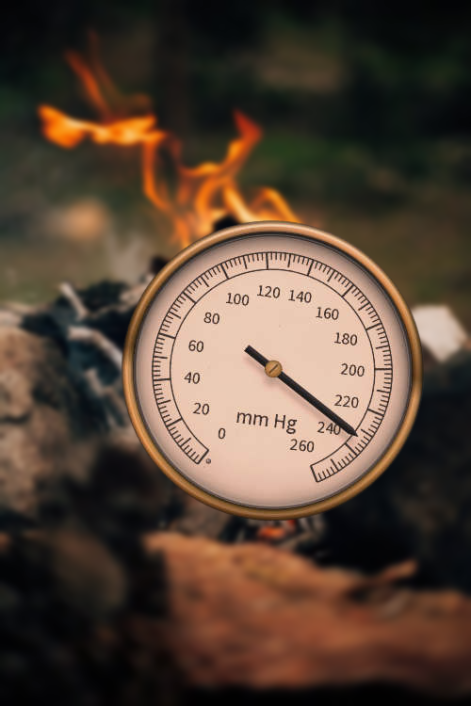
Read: 234mmHg
